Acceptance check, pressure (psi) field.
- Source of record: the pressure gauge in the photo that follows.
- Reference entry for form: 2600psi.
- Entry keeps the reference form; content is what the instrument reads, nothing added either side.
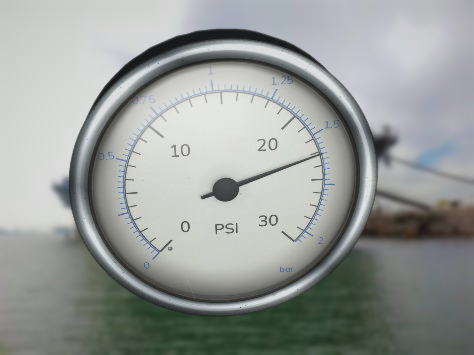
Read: 23psi
